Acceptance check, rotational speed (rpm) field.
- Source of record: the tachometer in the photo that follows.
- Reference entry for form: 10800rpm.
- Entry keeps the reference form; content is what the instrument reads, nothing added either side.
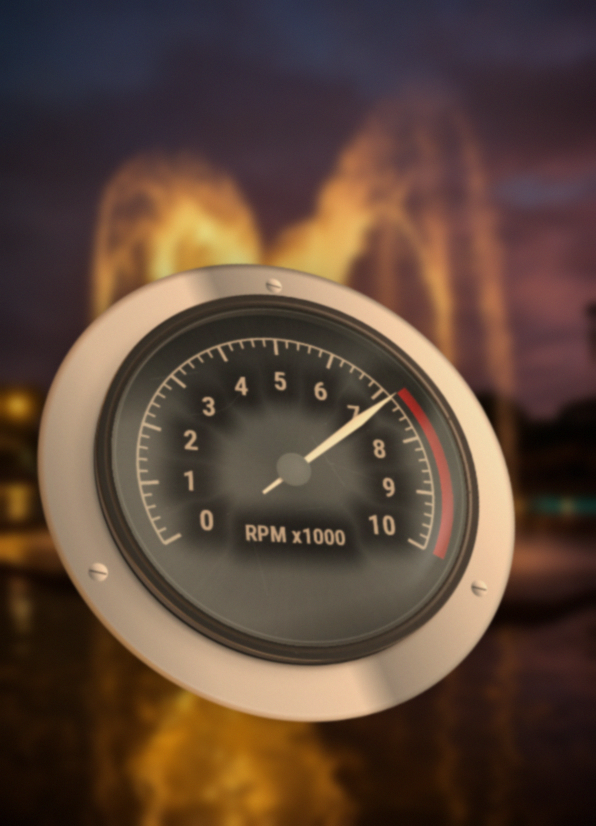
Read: 7200rpm
